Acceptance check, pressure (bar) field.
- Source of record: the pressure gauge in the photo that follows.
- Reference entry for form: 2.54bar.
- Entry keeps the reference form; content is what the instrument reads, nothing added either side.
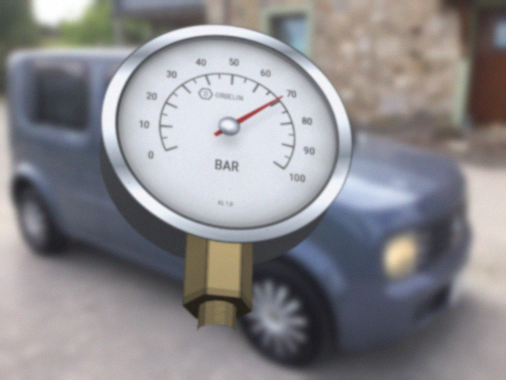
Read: 70bar
